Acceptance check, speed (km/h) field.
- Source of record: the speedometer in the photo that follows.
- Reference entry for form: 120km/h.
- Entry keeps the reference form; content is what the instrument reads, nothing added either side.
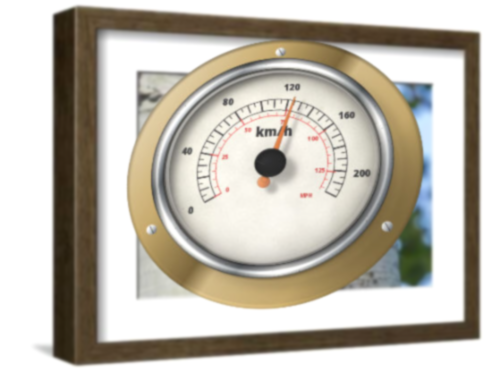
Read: 125km/h
